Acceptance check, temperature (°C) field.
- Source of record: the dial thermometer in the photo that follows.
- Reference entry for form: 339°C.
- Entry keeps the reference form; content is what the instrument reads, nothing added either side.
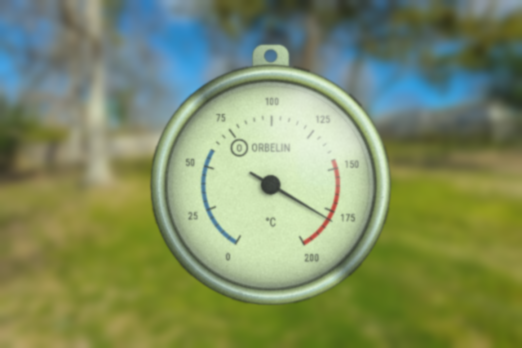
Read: 180°C
